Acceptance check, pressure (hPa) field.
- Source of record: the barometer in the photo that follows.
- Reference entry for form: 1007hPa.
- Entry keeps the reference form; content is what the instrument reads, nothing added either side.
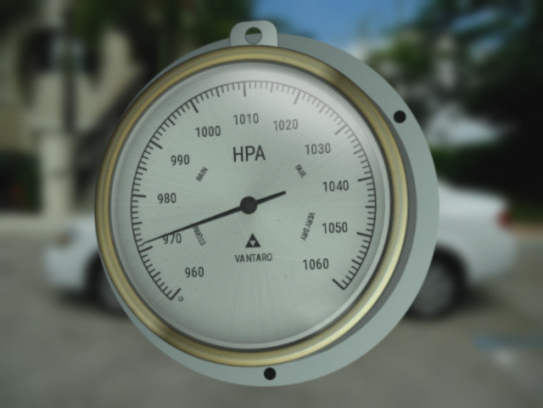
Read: 971hPa
